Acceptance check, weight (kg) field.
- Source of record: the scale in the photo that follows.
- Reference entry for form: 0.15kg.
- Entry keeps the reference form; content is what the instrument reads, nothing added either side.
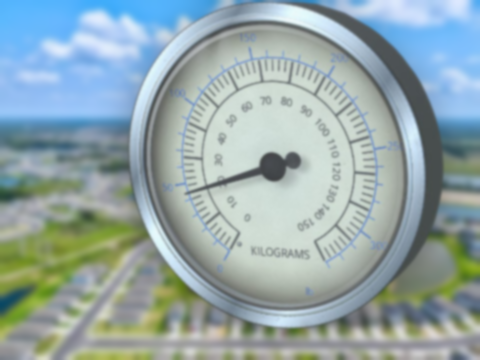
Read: 20kg
